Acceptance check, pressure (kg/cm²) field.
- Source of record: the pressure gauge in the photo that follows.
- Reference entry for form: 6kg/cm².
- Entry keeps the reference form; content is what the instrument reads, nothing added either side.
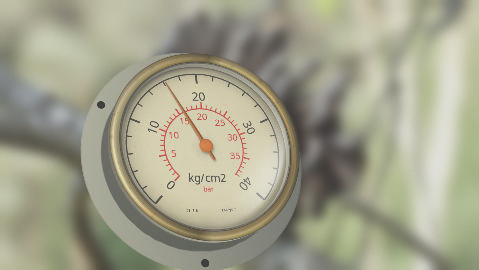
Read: 16kg/cm²
